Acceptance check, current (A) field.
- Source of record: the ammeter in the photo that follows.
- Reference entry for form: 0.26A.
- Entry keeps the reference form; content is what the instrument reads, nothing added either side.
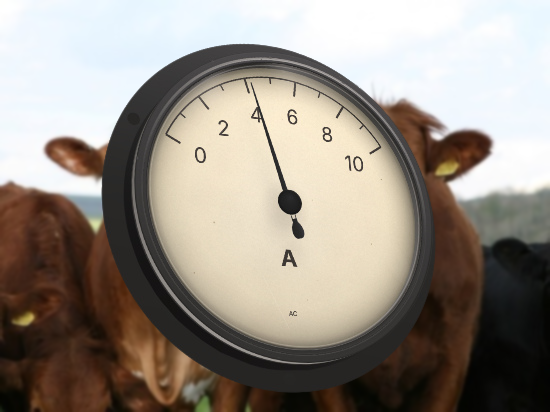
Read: 4A
